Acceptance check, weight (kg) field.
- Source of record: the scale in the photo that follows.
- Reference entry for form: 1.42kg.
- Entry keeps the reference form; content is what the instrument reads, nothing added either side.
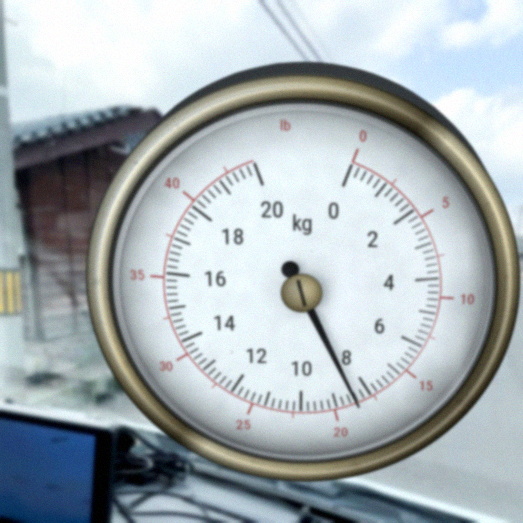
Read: 8.4kg
